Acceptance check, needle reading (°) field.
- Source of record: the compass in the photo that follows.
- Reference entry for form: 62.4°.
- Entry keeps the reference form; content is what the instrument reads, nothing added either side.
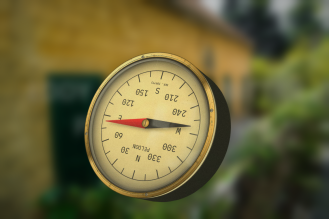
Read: 82.5°
